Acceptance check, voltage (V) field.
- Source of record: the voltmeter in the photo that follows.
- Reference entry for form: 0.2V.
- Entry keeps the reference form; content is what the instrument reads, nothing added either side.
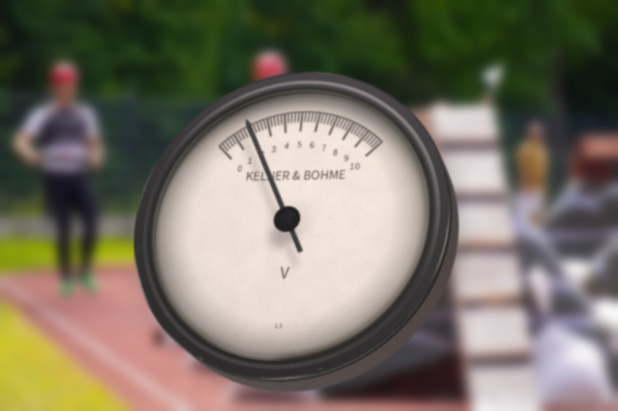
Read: 2V
